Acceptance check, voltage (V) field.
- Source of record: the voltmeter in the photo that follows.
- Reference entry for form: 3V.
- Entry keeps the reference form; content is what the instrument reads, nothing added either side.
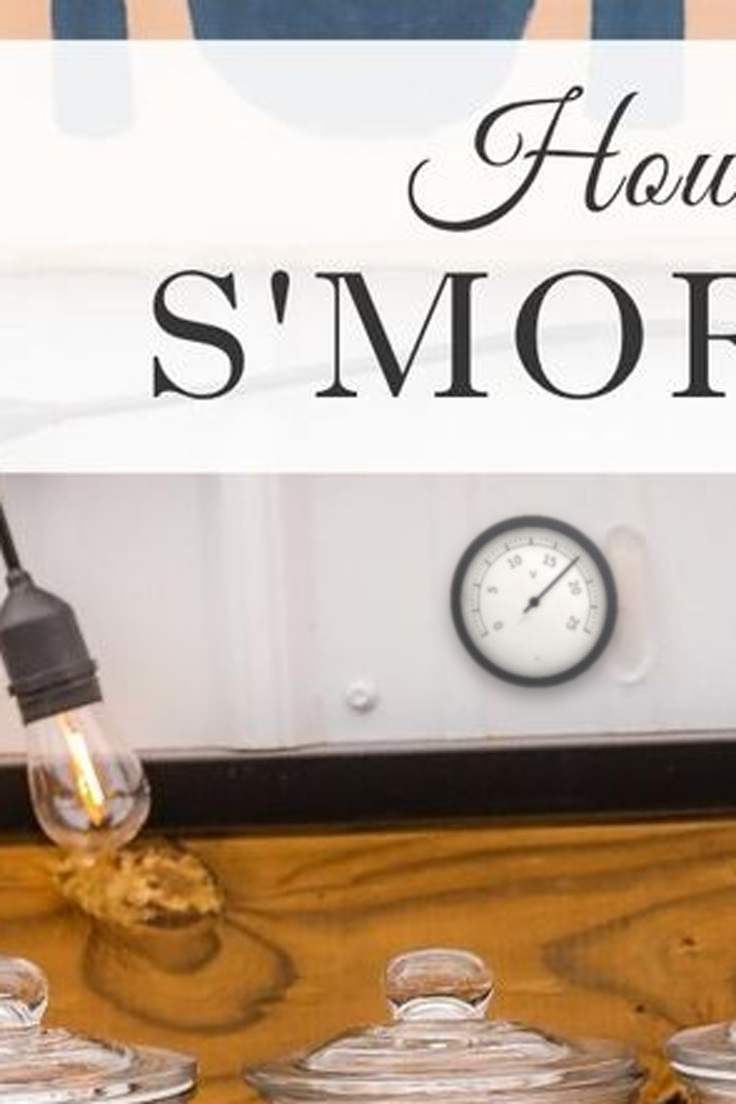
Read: 17.5V
